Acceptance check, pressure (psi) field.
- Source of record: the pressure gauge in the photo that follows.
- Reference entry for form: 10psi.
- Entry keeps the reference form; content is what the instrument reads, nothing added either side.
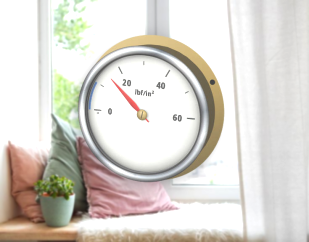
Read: 15psi
